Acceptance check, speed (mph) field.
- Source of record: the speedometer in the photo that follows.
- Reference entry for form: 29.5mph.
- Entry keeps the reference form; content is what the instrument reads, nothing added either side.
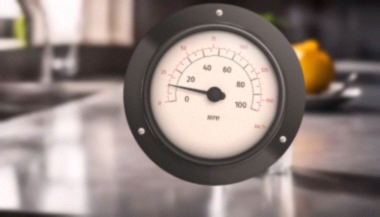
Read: 10mph
